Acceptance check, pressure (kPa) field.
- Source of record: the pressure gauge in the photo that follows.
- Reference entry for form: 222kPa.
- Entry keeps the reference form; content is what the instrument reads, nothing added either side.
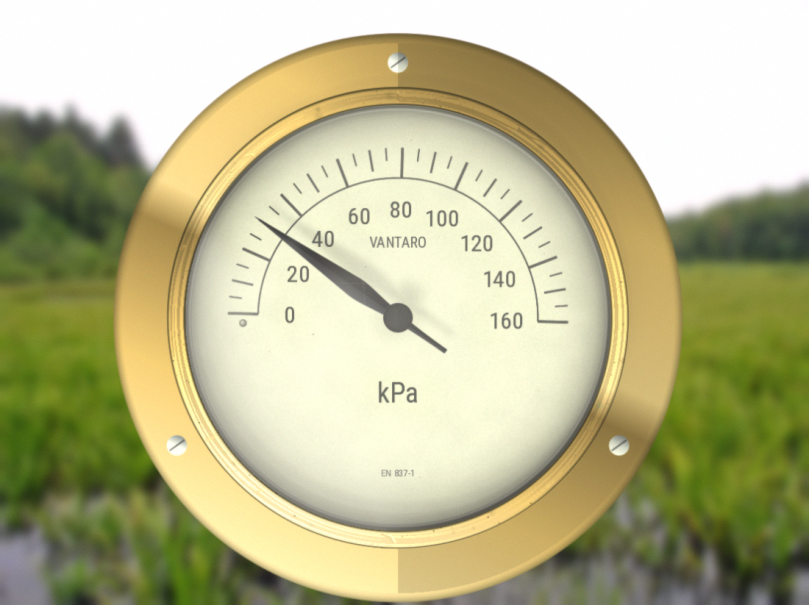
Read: 30kPa
